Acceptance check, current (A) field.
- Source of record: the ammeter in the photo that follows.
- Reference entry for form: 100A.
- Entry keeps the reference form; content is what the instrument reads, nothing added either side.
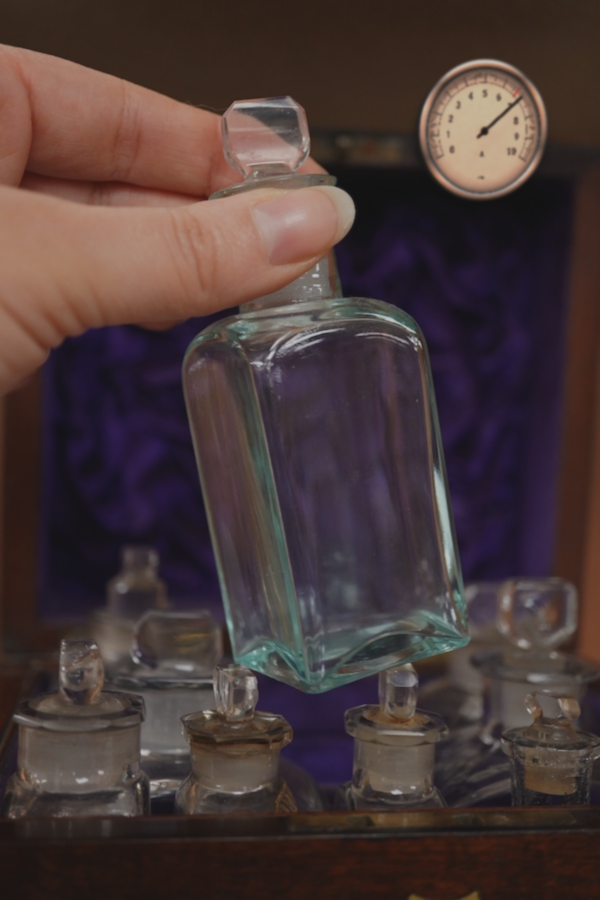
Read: 7A
